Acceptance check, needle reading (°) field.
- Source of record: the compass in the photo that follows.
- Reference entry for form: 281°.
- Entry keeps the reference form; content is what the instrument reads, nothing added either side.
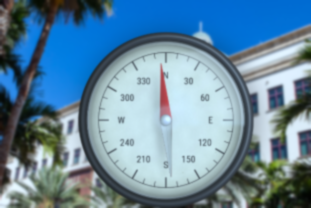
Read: 355°
